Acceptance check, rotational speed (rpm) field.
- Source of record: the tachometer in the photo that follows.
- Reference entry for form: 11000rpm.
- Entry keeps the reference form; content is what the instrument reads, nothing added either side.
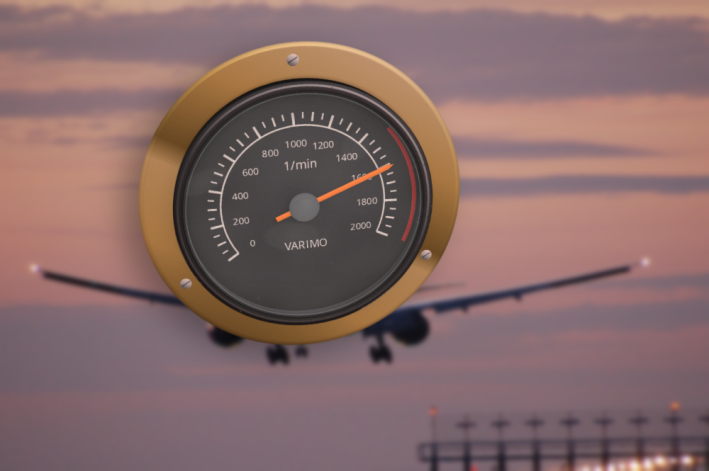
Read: 1600rpm
